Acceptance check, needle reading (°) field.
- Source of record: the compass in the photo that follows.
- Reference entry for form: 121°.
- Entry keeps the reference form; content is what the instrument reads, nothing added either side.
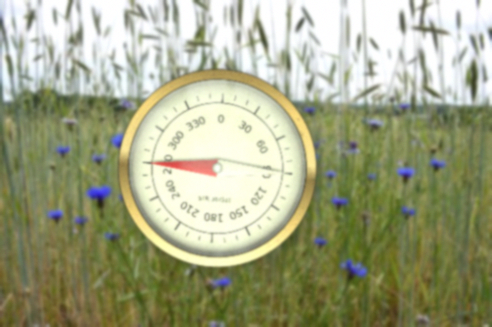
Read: 270°
